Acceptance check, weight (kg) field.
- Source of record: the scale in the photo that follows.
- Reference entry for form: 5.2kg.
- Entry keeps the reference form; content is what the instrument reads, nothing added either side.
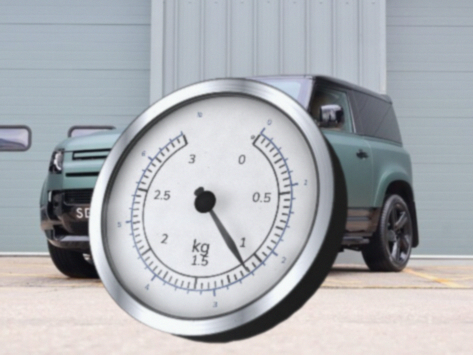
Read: 1.1kg
